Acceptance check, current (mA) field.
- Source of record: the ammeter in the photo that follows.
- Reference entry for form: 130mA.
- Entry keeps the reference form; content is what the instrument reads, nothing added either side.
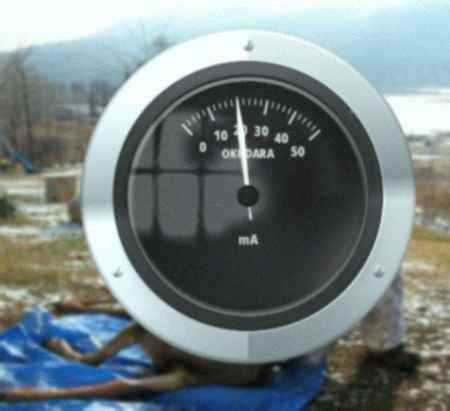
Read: 20mA
